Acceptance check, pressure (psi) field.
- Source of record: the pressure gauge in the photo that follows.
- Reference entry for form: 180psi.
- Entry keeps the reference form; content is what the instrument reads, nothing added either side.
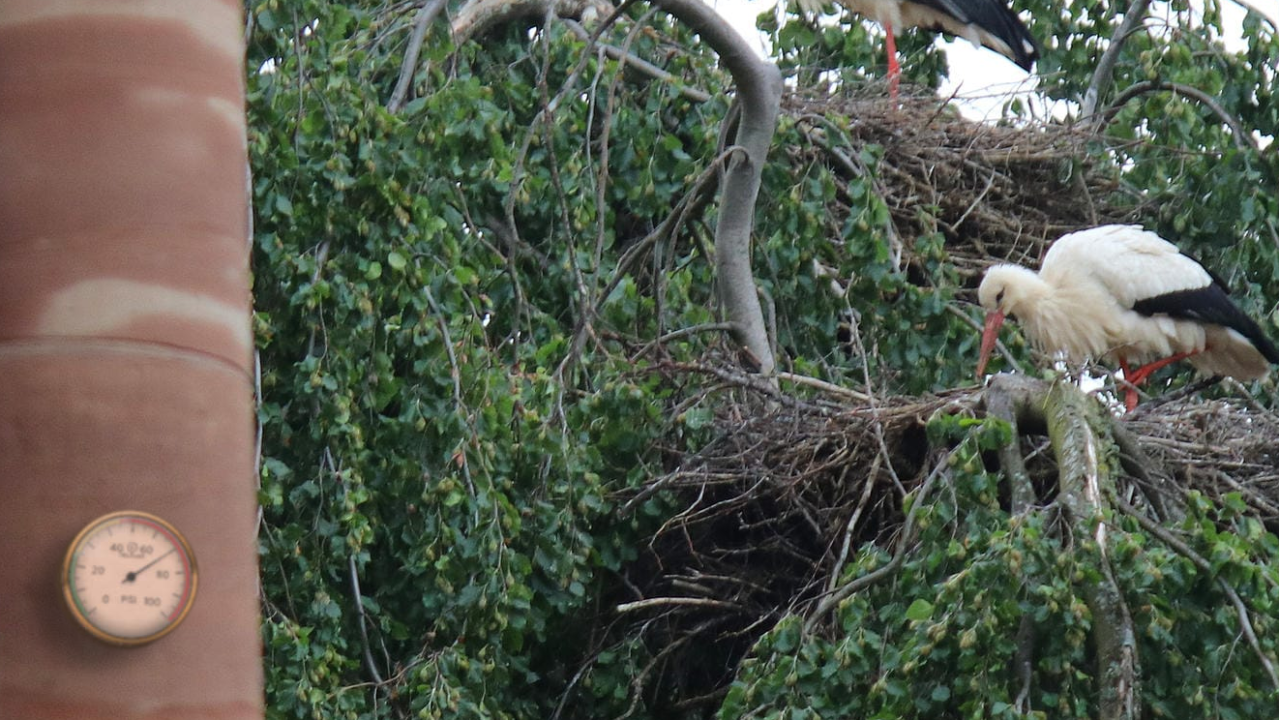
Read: 70psi
